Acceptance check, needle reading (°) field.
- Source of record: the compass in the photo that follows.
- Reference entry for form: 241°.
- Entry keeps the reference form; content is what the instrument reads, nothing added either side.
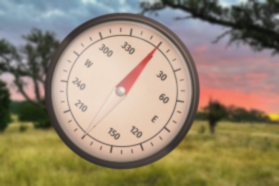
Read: 0°
